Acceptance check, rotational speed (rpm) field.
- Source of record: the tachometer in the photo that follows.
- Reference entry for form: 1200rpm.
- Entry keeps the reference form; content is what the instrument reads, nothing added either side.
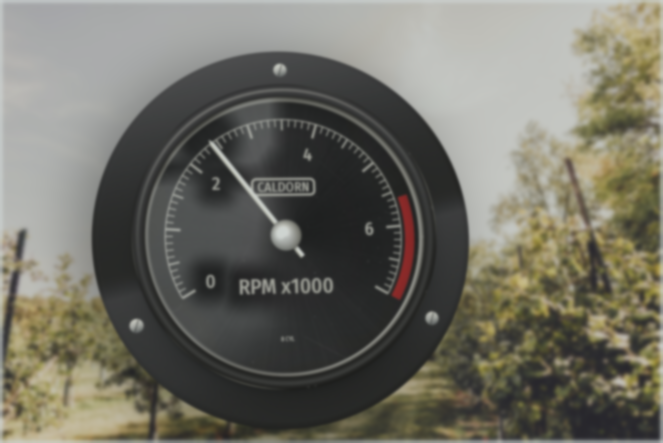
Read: 2400rpm
